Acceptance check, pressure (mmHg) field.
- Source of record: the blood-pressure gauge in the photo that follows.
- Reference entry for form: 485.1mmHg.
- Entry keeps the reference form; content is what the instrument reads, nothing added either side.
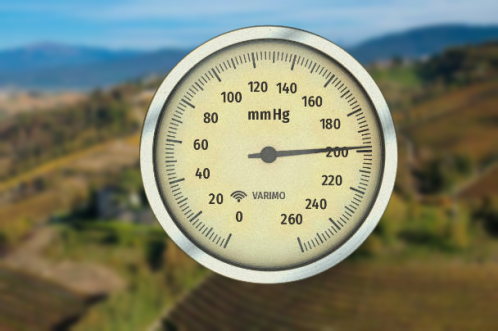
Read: 198mmHg
